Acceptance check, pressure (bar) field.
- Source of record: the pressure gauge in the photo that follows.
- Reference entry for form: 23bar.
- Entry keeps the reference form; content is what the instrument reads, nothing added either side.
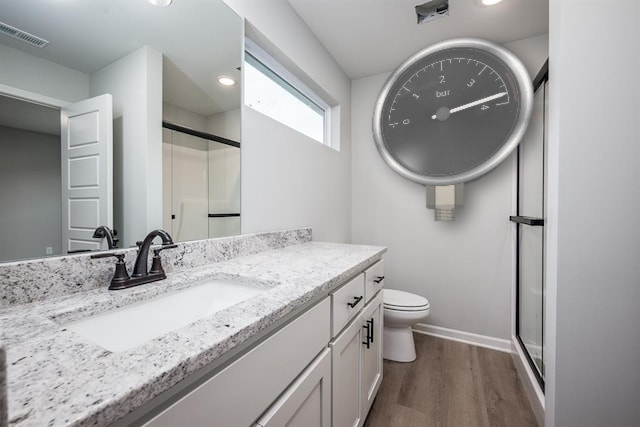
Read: 3.8bar
